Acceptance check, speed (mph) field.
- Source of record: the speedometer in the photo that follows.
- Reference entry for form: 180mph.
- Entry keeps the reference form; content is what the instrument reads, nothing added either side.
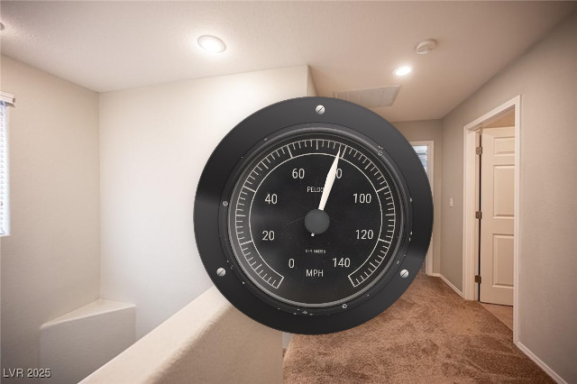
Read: 78mph
